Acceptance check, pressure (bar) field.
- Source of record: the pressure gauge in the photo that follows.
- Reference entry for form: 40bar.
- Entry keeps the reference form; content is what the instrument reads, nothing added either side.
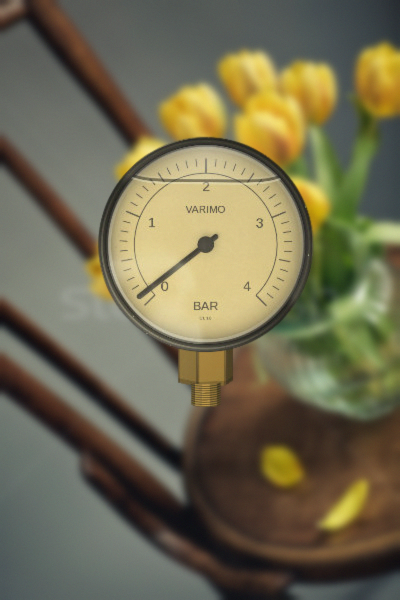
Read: 0.1bar
